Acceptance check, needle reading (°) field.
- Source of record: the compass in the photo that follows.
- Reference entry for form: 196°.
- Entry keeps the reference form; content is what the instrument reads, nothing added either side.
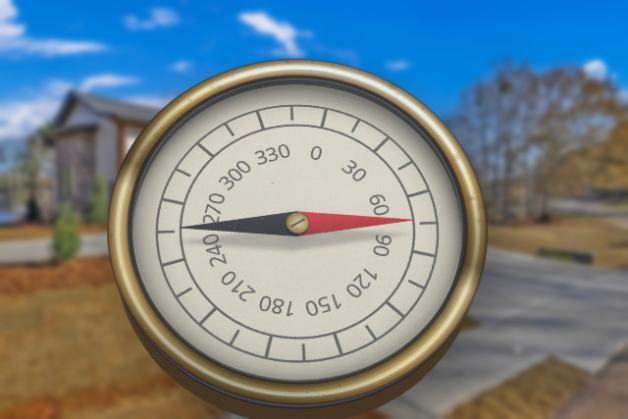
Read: 75°
